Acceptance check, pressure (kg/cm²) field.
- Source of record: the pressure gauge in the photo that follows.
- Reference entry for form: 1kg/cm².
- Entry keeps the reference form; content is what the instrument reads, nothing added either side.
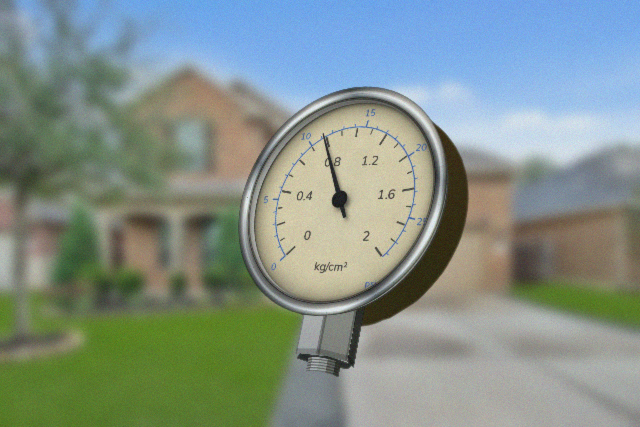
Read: 0.8kg/cm²
